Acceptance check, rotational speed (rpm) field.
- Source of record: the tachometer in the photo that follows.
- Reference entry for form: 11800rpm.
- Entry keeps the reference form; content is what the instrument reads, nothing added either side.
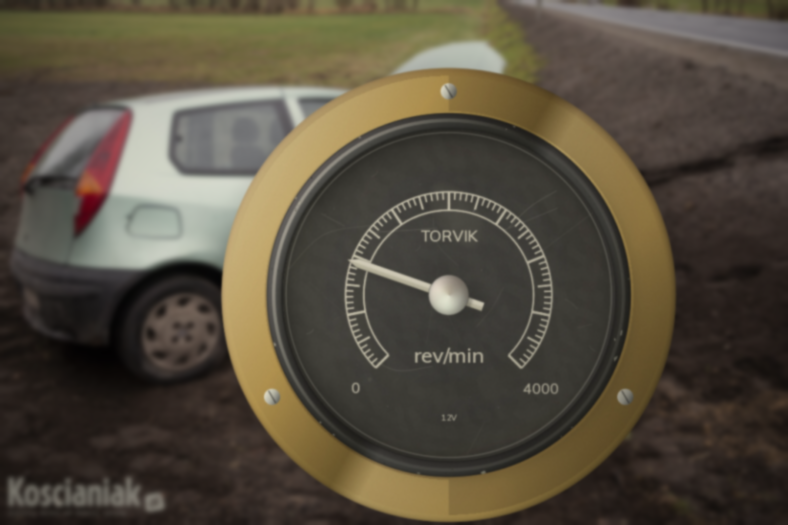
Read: 950rpm
